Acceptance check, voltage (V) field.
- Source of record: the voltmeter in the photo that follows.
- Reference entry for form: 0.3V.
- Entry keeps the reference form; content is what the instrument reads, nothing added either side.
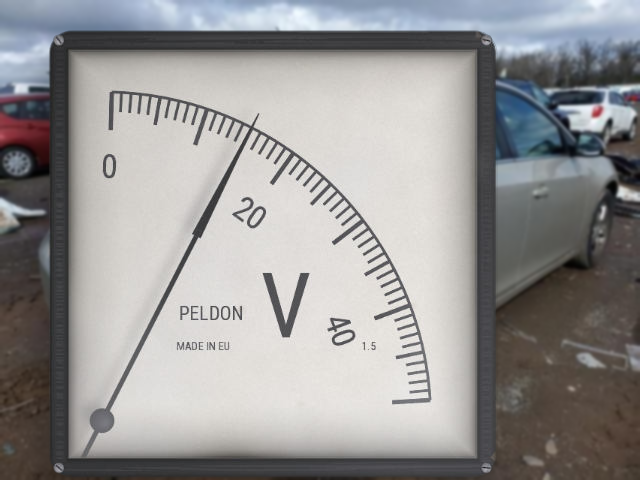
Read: 15V
